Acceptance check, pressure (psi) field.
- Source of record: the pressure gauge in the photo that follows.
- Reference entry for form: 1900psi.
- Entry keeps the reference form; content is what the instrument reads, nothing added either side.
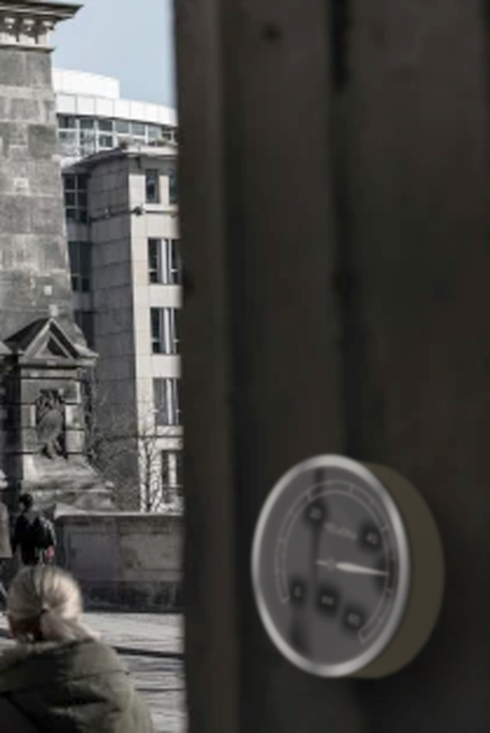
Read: 47.5psi
